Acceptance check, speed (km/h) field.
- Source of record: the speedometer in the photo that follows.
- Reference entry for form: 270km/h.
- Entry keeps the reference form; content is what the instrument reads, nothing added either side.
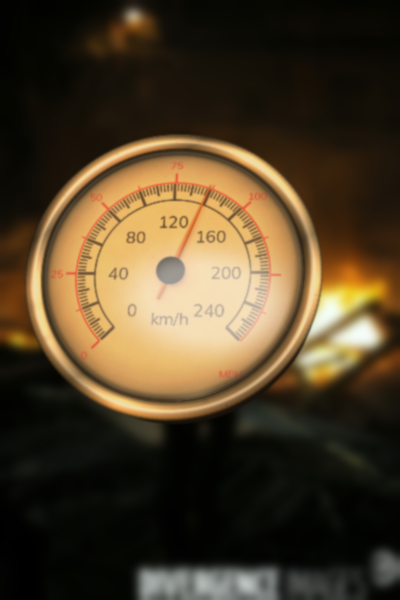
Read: 140km/h
